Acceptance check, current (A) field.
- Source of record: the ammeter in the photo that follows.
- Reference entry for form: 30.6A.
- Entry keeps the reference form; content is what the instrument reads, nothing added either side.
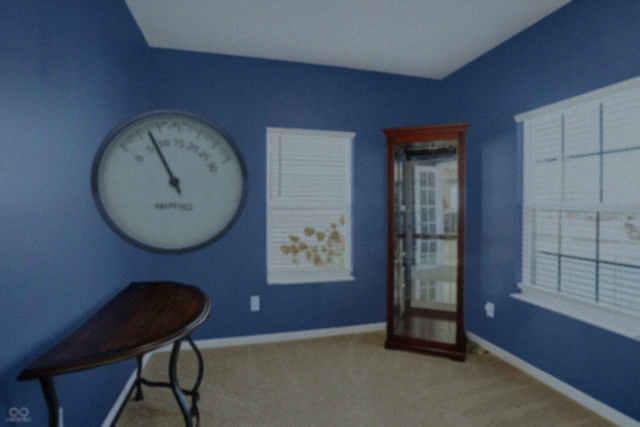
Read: 7.5A
